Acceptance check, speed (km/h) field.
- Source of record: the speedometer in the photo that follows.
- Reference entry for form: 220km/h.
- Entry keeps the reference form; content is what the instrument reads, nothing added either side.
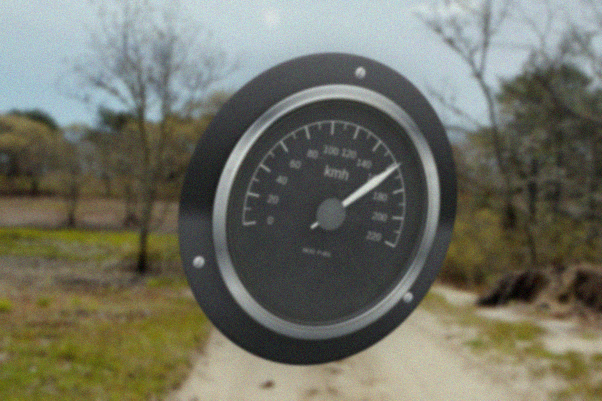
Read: 160km/h
